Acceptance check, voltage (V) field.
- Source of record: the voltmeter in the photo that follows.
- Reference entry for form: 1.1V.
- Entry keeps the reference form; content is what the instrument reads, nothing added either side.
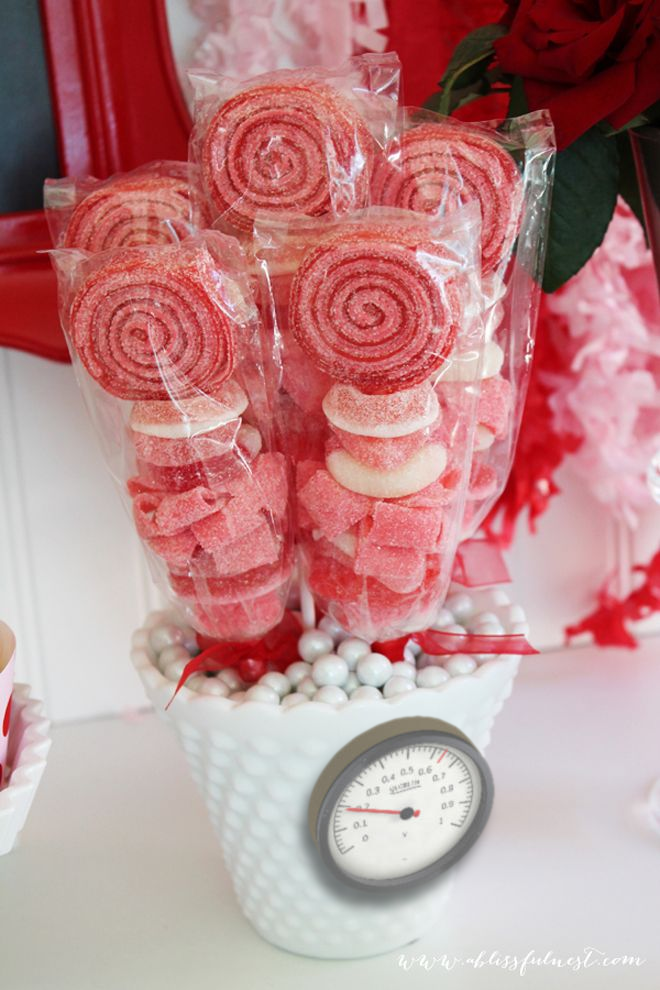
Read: 0.2V
